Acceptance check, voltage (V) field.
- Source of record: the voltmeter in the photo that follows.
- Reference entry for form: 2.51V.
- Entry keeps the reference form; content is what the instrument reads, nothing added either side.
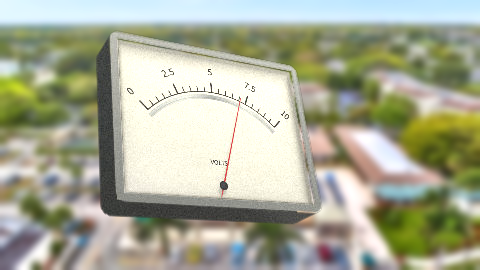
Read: 7V
